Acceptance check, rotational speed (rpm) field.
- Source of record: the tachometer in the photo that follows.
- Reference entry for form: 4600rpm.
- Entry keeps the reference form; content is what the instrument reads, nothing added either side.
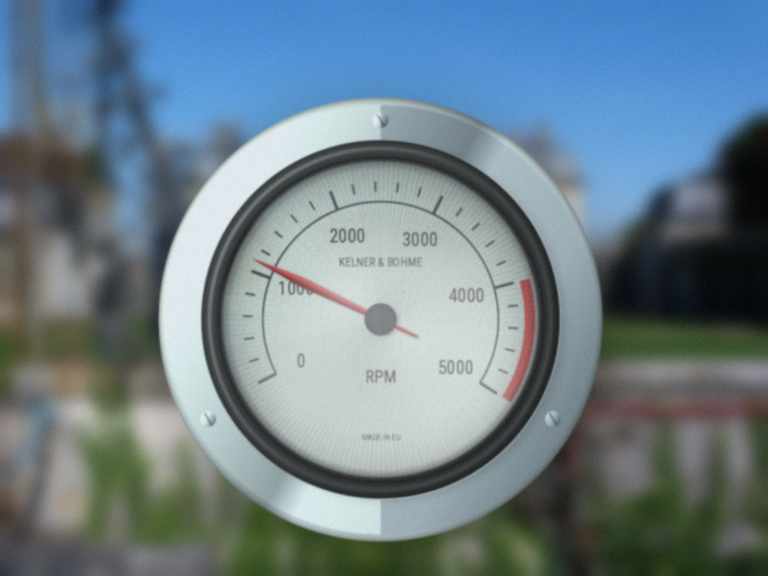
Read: 1100rpm
